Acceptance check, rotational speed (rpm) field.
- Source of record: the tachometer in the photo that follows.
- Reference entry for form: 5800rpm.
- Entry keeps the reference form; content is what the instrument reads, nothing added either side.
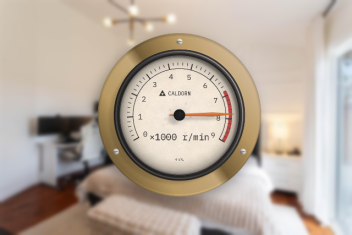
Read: 7800rpm
